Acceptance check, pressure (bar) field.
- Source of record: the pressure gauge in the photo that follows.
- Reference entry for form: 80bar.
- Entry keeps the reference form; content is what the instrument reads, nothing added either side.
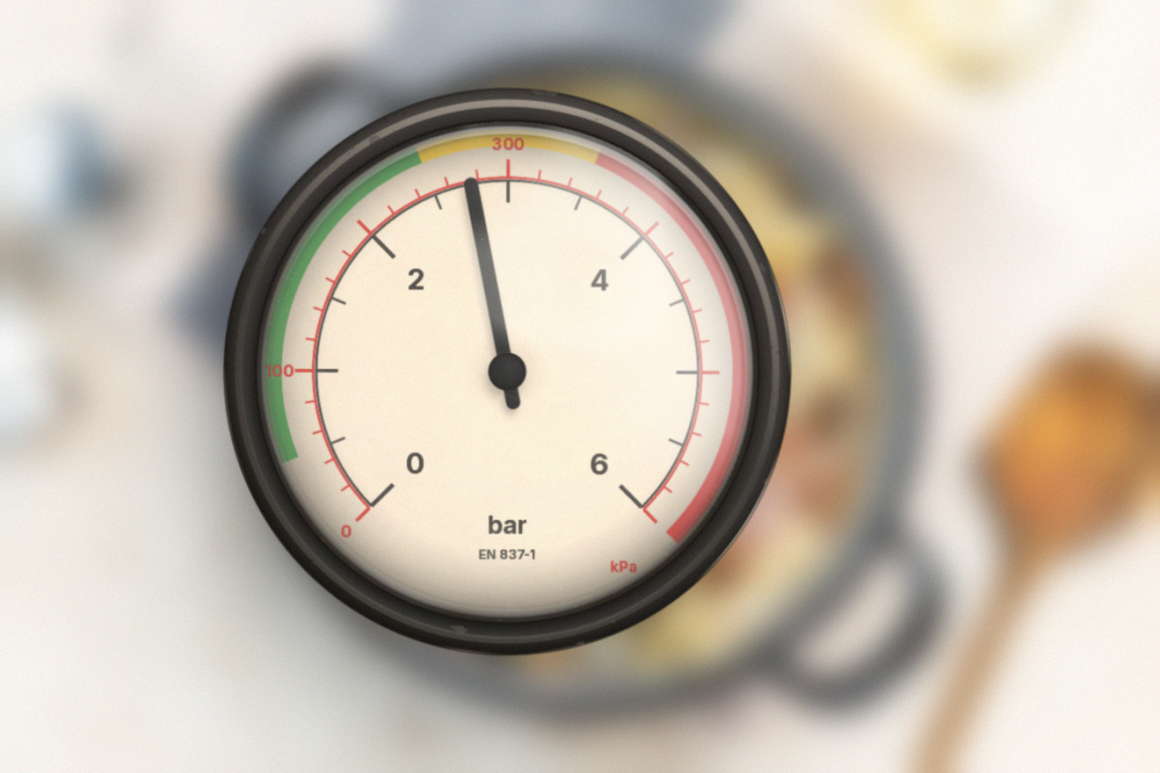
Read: 2.75bar
